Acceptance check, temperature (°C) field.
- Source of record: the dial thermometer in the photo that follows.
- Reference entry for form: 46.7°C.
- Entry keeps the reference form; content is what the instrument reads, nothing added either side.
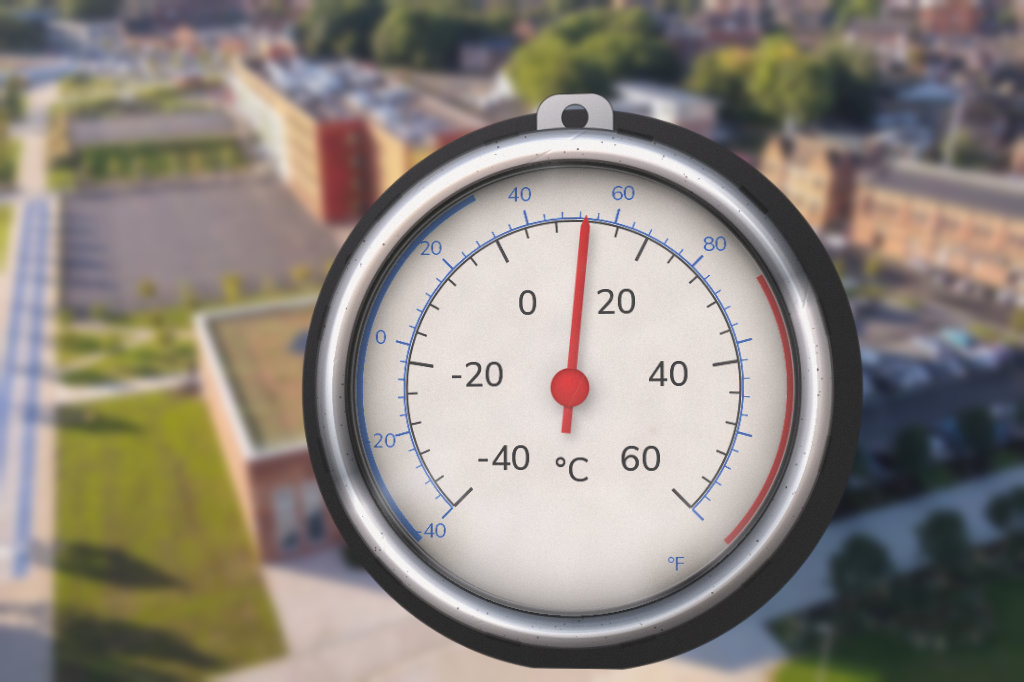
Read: 12°C
